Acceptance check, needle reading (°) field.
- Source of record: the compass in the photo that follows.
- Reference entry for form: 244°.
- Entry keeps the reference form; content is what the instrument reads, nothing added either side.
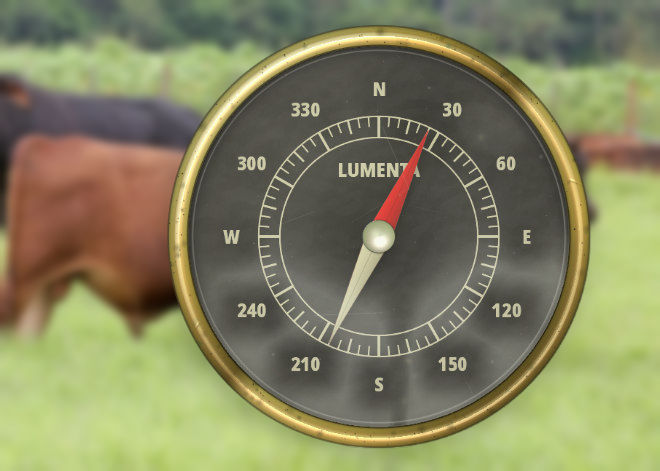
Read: 25°
